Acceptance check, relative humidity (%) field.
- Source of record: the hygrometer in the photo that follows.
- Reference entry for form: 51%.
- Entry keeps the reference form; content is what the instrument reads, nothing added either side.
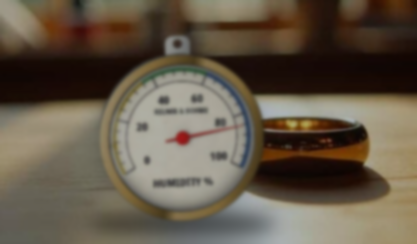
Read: 84%
